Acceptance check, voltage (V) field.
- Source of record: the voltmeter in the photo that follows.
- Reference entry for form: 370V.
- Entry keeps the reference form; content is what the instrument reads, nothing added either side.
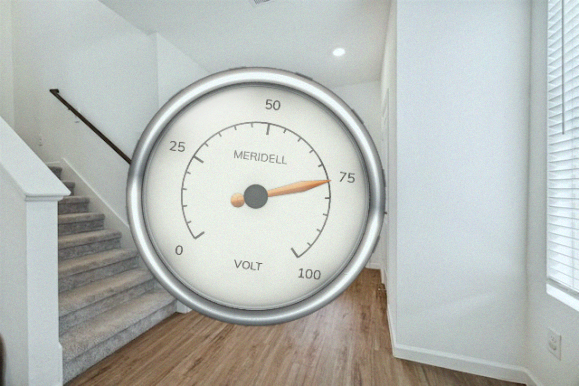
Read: 75V
